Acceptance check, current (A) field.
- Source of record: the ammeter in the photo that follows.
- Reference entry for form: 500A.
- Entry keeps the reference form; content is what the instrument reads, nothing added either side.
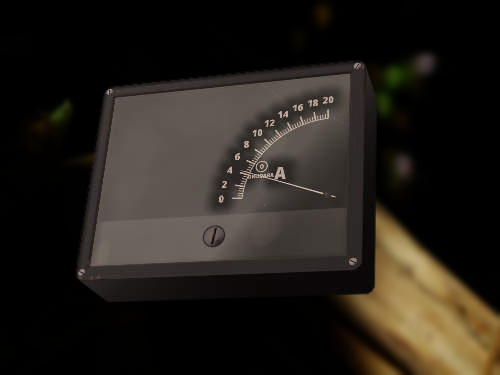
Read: 4A
